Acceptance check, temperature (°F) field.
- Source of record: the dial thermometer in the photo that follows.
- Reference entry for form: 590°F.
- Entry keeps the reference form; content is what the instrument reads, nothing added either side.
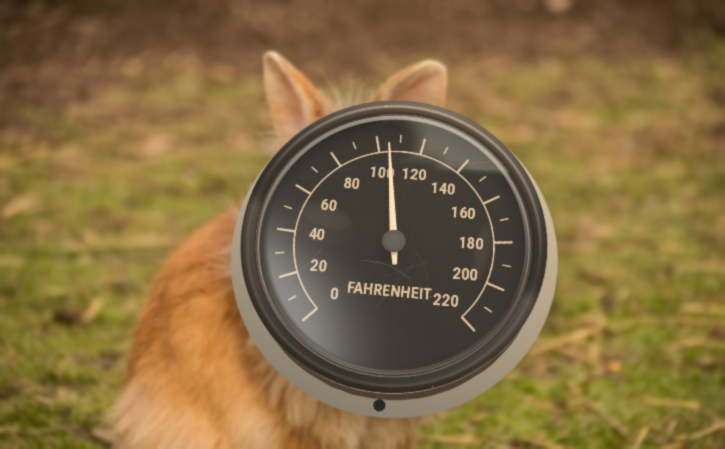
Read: 105°F
